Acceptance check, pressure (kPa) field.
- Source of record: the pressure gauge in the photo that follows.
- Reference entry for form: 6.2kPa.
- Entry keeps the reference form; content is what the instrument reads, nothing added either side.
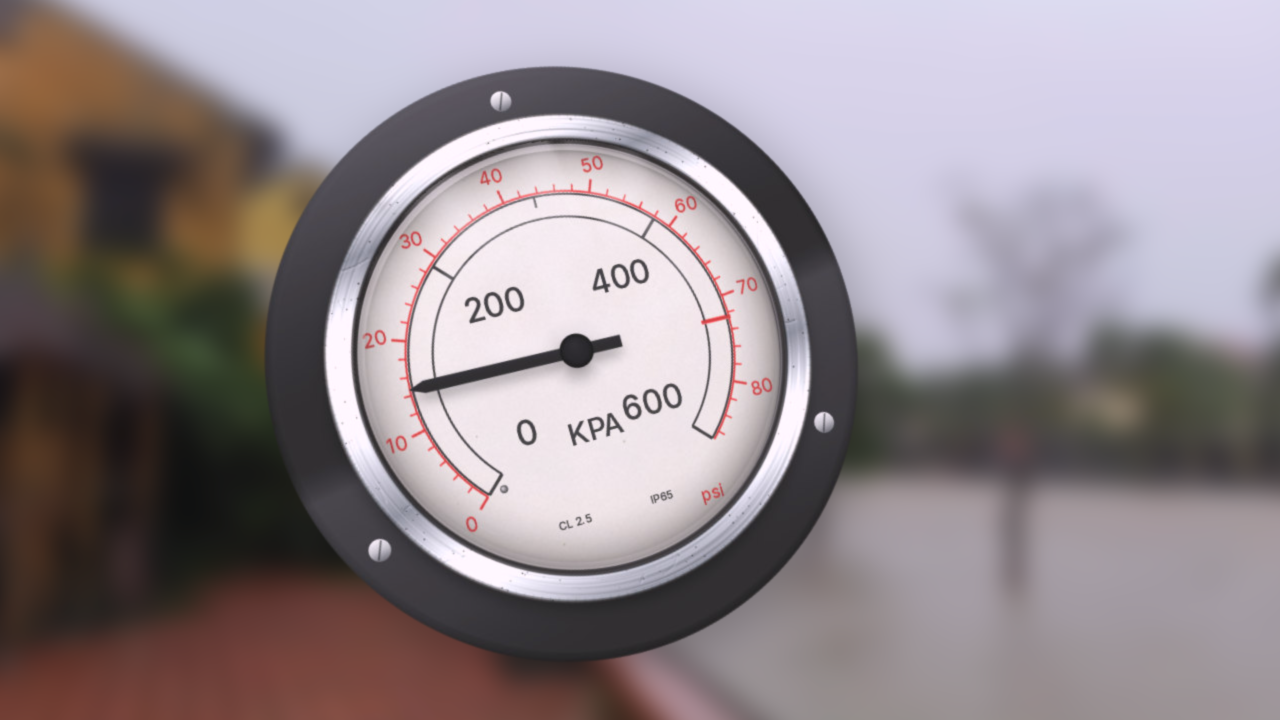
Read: 100kPa
